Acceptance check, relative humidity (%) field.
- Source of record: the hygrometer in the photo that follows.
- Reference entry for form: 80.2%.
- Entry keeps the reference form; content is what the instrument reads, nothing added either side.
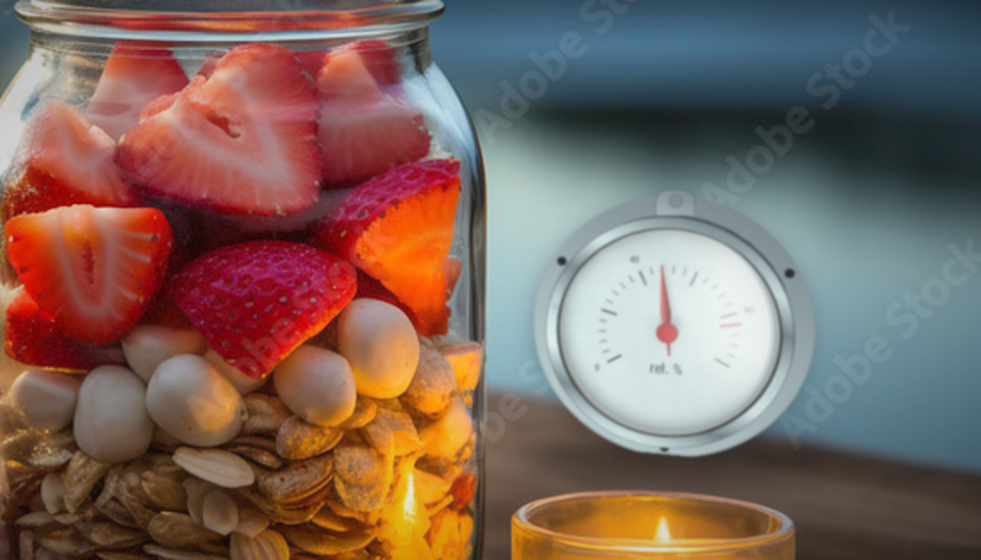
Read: 48%
